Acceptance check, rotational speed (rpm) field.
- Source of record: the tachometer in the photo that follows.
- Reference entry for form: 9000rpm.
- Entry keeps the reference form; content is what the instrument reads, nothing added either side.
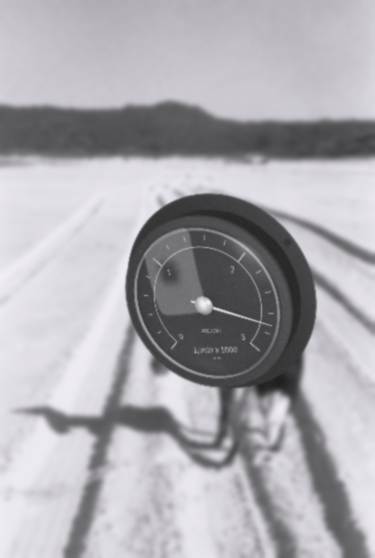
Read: 2700rpm
